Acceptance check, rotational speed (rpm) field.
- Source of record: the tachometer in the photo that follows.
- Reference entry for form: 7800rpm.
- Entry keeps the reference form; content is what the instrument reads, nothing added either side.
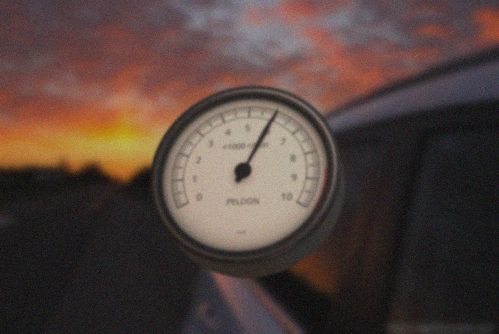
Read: 6000rpm
